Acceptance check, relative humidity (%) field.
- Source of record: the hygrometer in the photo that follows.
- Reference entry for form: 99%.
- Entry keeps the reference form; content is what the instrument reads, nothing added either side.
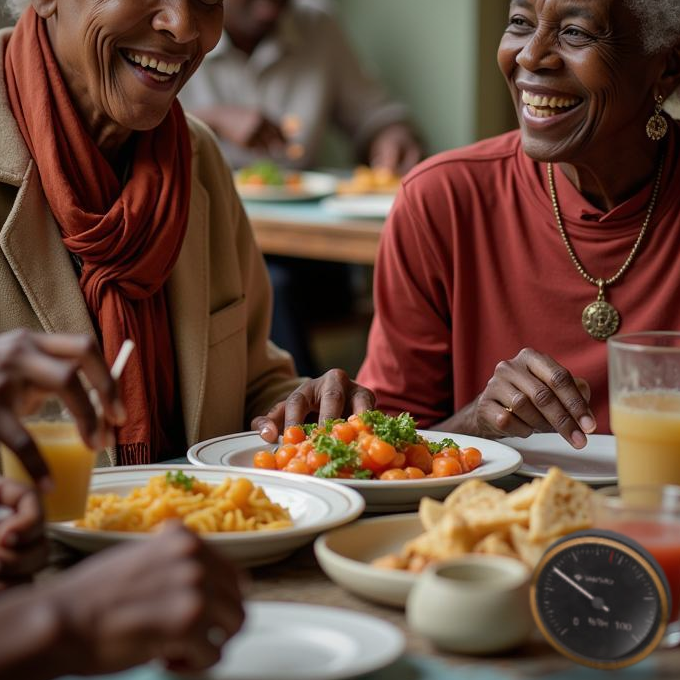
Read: 30%
